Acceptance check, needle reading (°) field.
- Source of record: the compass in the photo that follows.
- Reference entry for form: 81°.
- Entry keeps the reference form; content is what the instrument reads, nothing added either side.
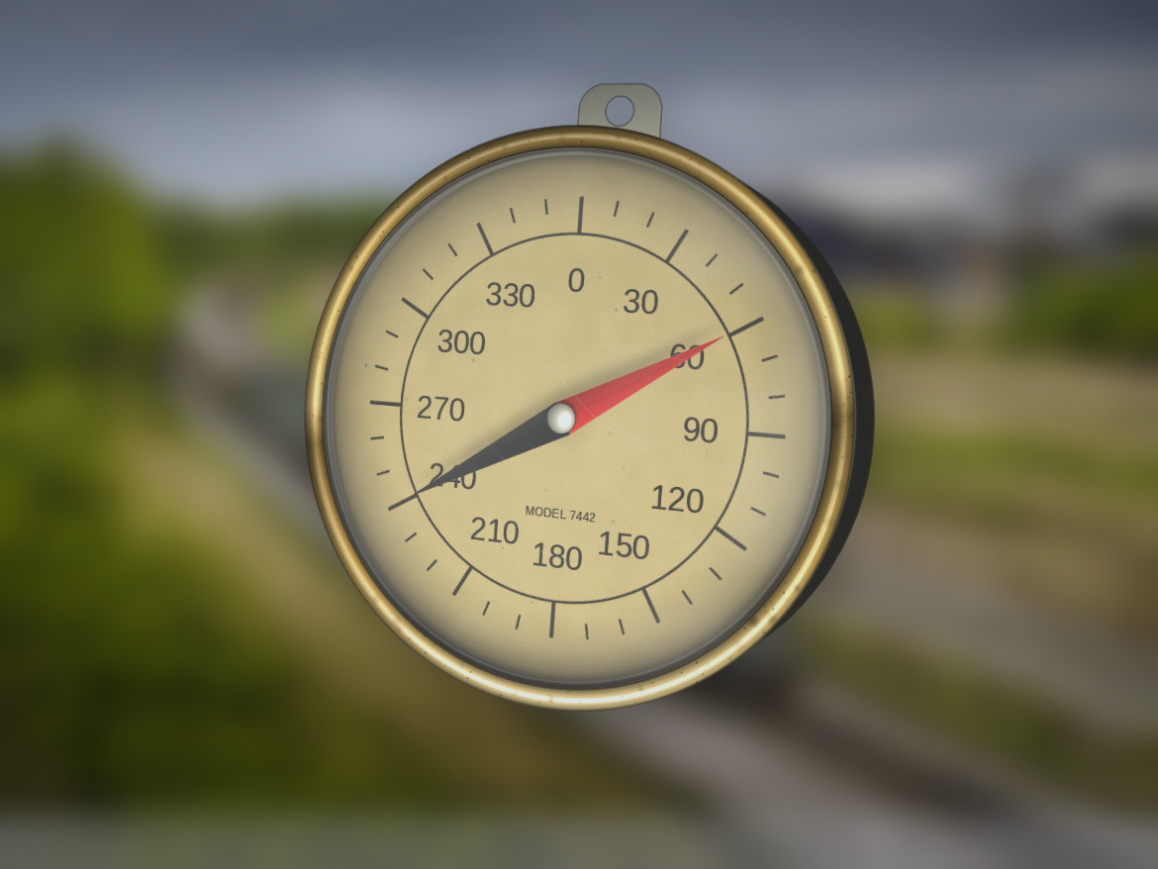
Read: 60°
